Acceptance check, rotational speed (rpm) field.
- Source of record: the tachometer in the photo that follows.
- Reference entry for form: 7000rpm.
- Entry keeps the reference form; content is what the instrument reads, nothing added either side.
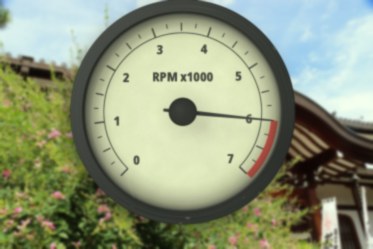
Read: 6000rpm
